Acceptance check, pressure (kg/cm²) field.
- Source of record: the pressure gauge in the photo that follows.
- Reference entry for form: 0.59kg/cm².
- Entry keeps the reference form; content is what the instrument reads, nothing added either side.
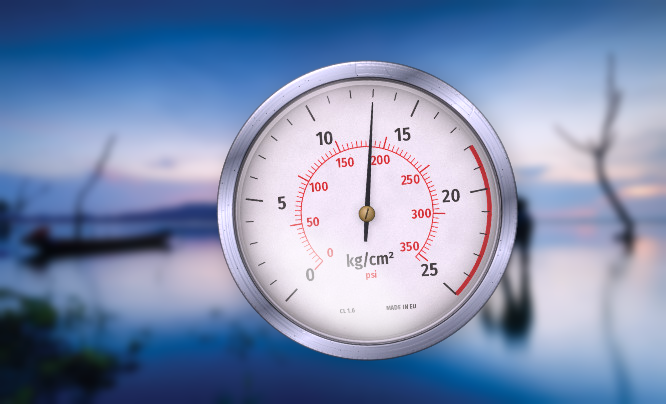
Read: 13kg/cm²
